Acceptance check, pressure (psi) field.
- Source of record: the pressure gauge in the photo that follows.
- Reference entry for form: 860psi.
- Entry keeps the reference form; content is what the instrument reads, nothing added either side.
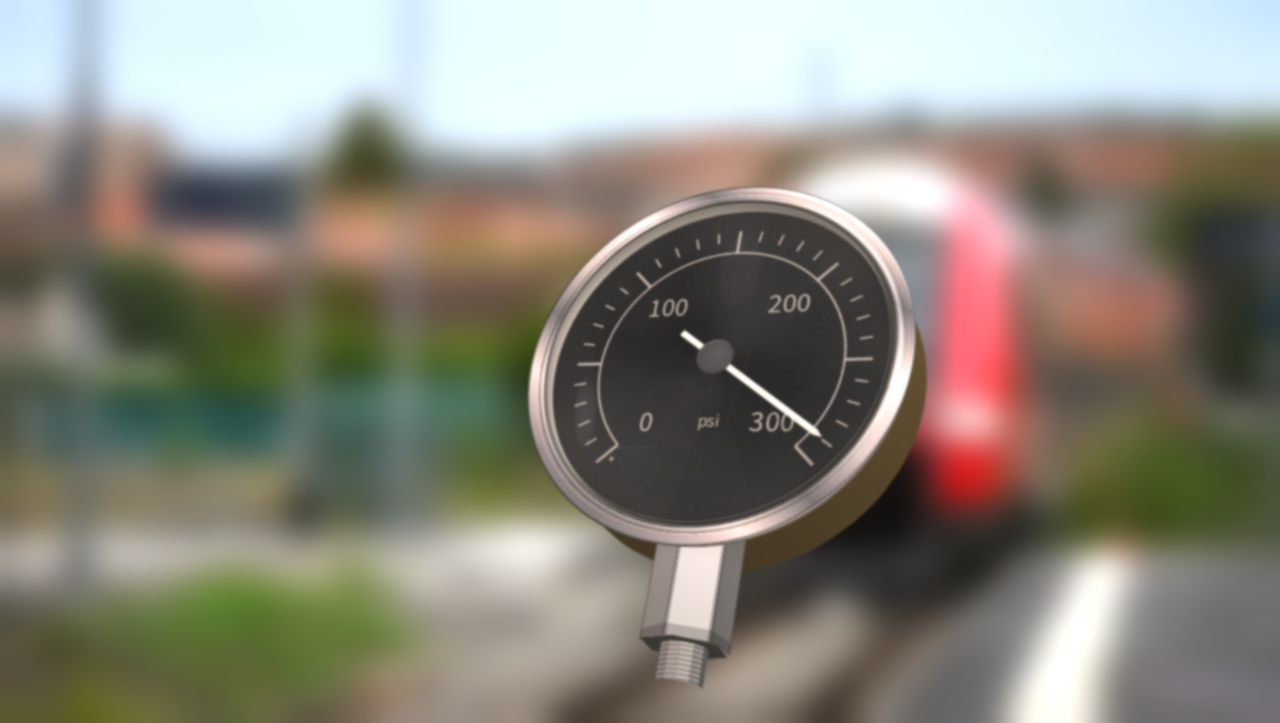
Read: 290psi
